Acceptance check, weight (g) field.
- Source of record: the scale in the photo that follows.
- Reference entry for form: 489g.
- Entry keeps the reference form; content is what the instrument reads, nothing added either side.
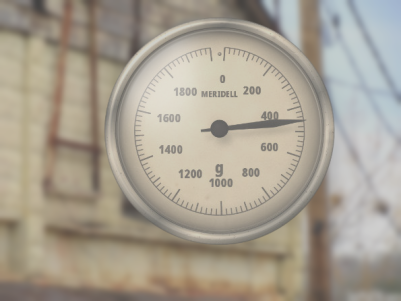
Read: 460g
